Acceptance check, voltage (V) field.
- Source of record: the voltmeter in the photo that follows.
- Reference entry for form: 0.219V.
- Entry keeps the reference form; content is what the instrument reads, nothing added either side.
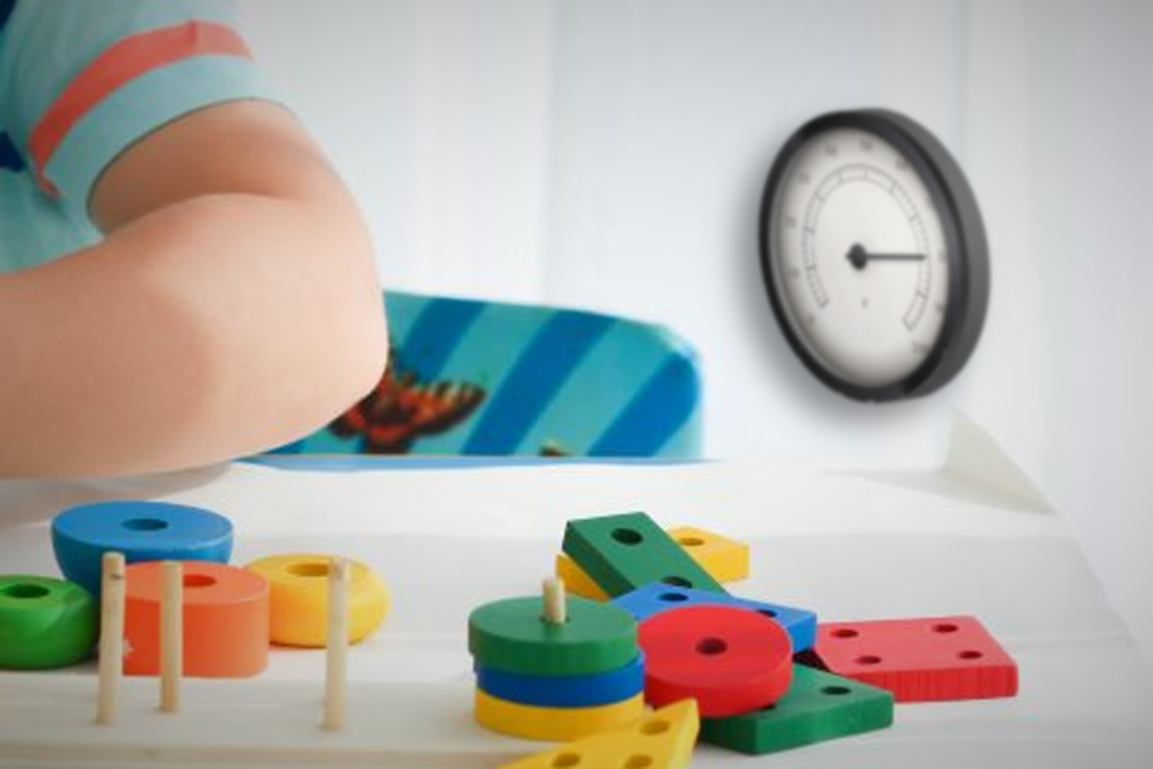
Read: 80V
